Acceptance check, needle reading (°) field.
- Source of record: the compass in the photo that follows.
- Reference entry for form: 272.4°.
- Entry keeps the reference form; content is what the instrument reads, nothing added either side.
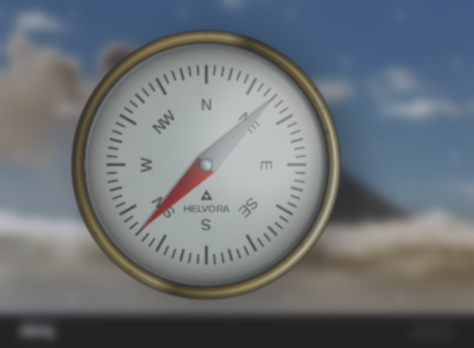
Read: 225°
